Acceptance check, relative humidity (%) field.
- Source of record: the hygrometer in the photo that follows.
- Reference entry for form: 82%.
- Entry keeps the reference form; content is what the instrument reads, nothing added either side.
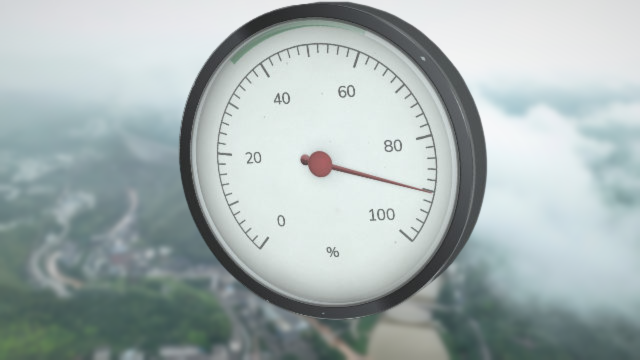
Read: 90%
